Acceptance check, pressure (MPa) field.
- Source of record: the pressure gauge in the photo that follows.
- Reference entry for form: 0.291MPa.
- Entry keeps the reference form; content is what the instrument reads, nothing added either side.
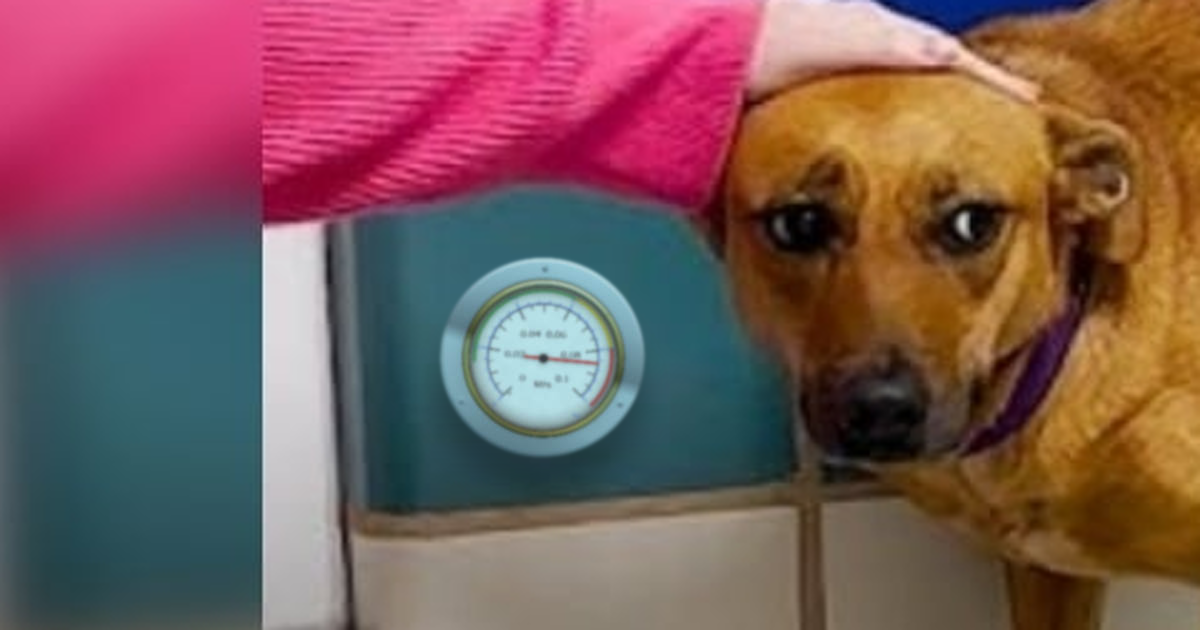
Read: 0.085MPa
